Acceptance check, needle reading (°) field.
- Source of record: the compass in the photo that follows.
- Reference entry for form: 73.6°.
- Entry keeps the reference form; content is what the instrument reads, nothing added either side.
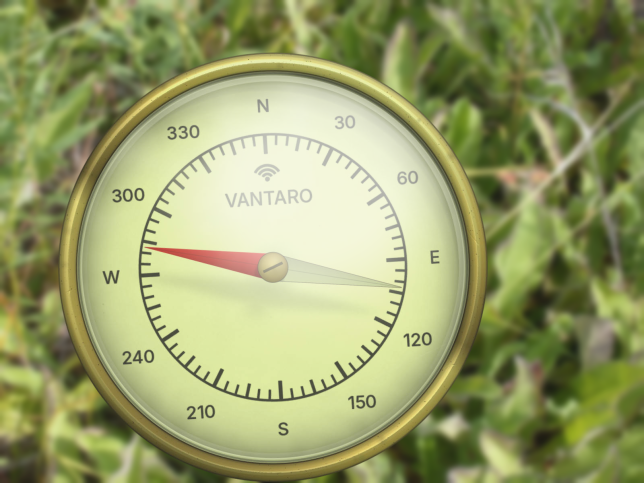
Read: 282.5°
